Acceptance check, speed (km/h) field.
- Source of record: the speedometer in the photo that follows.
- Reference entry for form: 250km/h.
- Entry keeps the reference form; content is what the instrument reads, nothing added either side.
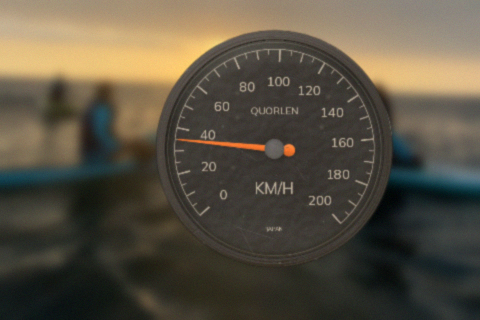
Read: 35km/h
